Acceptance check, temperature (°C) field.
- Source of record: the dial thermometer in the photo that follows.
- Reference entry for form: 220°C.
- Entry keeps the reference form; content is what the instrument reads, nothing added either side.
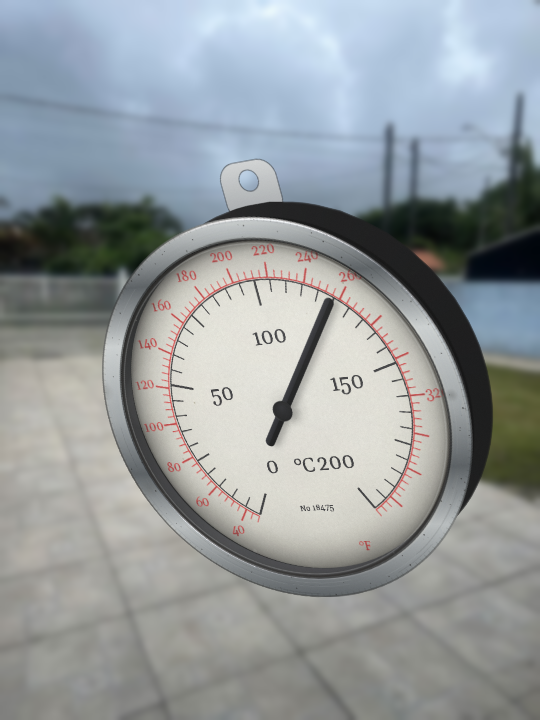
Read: 125°C
